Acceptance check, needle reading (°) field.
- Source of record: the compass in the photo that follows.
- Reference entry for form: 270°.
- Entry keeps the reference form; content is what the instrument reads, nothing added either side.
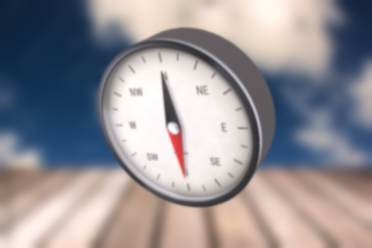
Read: 180°
